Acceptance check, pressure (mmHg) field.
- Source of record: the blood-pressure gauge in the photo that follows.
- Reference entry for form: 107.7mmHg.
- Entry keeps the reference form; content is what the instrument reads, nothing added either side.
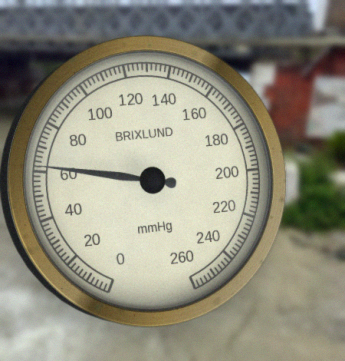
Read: 62mmHg
